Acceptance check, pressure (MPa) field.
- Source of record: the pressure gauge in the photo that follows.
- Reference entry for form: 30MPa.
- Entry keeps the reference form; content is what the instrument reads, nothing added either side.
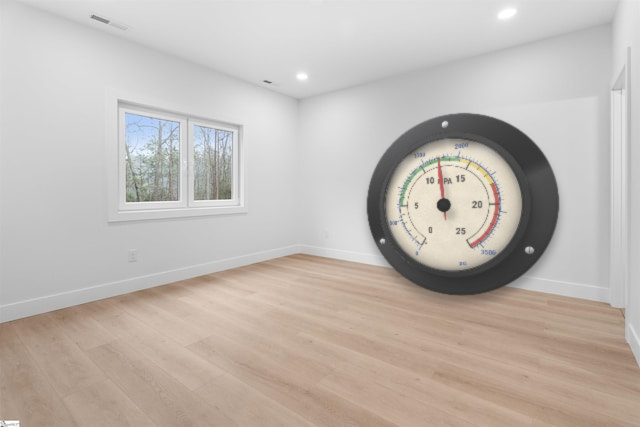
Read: 12MPa
